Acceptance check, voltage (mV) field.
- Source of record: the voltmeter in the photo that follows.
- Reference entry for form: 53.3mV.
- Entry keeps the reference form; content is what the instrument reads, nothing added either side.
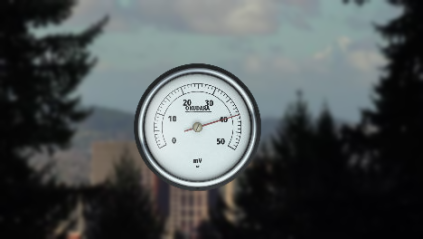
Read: 40mV
